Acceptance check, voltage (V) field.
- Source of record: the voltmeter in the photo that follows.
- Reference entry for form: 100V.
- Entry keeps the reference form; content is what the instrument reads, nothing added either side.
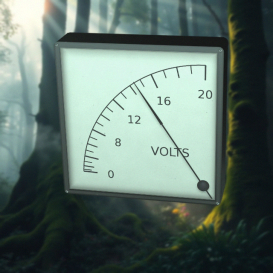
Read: 14.5V
